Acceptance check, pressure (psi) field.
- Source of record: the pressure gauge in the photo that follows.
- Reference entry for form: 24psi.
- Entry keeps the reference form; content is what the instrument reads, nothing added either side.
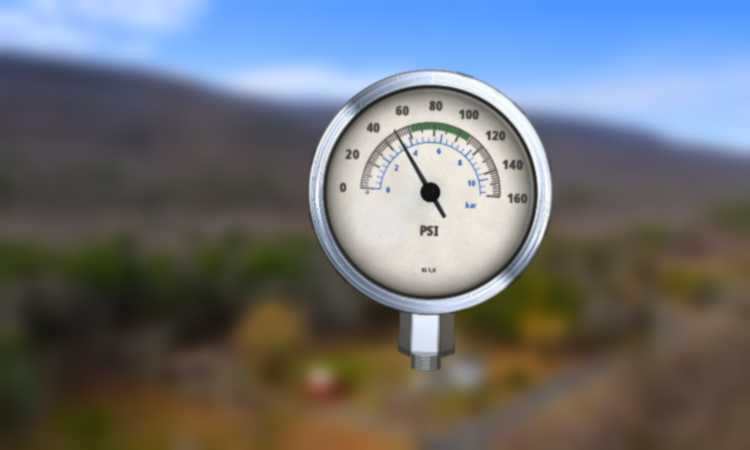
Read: 50psi
